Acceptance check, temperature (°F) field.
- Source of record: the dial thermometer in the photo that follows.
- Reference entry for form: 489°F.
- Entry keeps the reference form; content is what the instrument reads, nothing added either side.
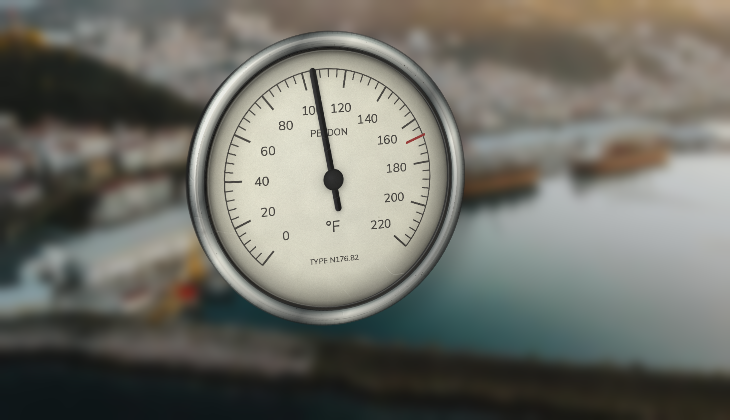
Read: 104°F
